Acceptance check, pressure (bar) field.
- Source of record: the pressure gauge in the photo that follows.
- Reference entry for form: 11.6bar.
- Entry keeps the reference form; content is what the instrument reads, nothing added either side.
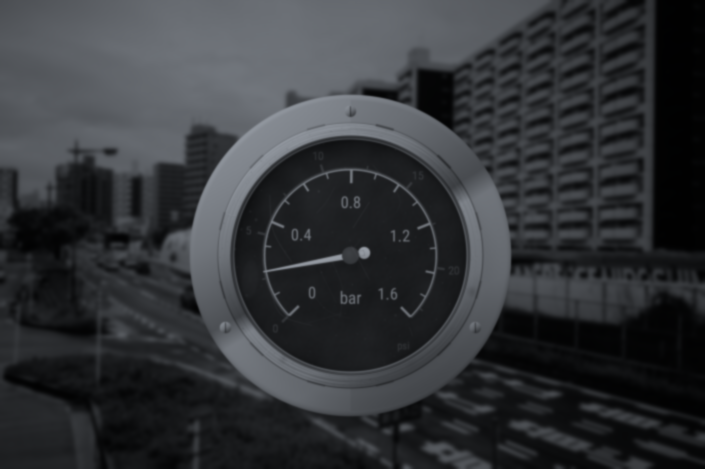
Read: 0.2bar
